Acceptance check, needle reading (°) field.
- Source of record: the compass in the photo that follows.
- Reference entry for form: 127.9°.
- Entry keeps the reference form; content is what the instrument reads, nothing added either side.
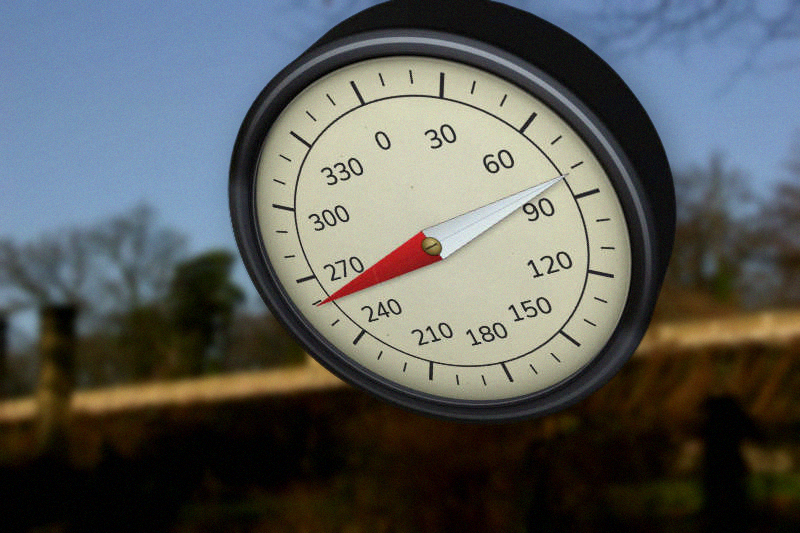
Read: 260°
